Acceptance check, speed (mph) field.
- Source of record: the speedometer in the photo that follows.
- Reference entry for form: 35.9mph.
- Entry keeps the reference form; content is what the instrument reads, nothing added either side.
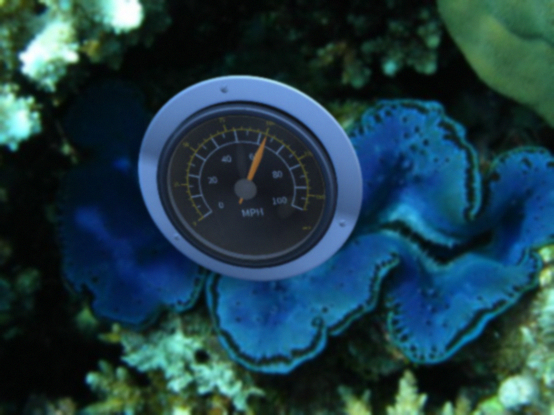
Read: 62.5mph
